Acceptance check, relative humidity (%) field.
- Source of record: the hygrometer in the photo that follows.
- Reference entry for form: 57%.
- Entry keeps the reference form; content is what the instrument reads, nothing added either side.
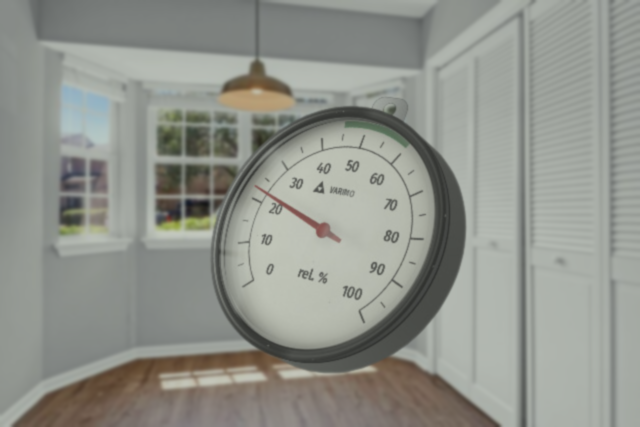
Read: 22.5%
